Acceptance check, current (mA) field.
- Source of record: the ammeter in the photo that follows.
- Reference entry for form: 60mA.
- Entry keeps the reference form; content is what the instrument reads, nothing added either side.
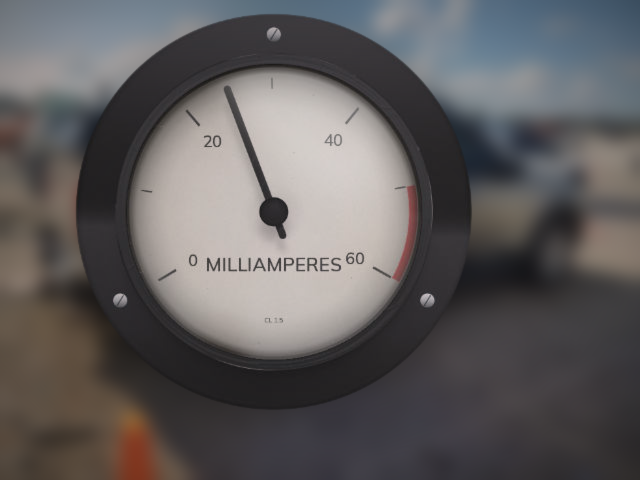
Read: 25mA
